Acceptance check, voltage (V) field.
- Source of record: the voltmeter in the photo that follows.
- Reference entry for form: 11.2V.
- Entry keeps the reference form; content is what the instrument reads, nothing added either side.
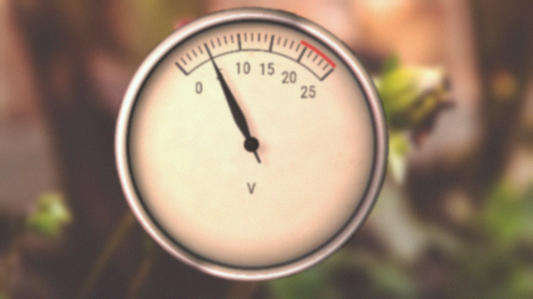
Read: 5V
